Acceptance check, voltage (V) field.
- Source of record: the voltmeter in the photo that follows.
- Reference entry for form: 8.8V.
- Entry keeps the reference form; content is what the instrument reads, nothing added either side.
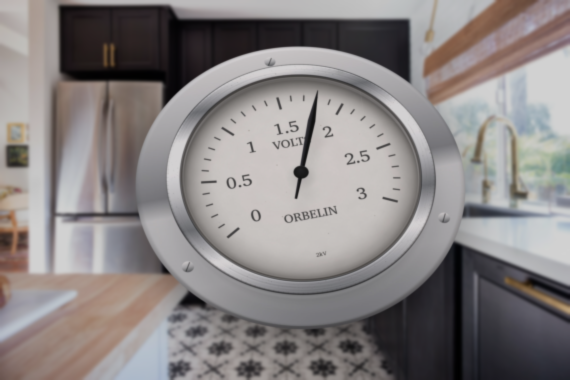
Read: 1.8V
